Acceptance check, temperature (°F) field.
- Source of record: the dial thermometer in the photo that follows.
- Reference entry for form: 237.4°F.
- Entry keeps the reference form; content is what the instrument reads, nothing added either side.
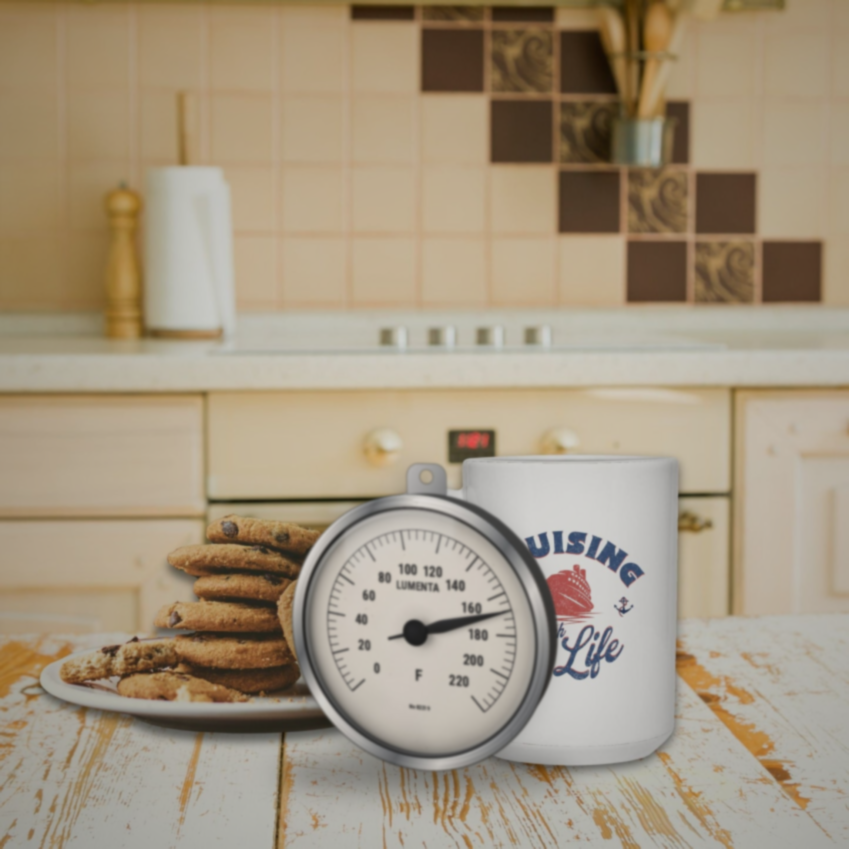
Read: 168°F
